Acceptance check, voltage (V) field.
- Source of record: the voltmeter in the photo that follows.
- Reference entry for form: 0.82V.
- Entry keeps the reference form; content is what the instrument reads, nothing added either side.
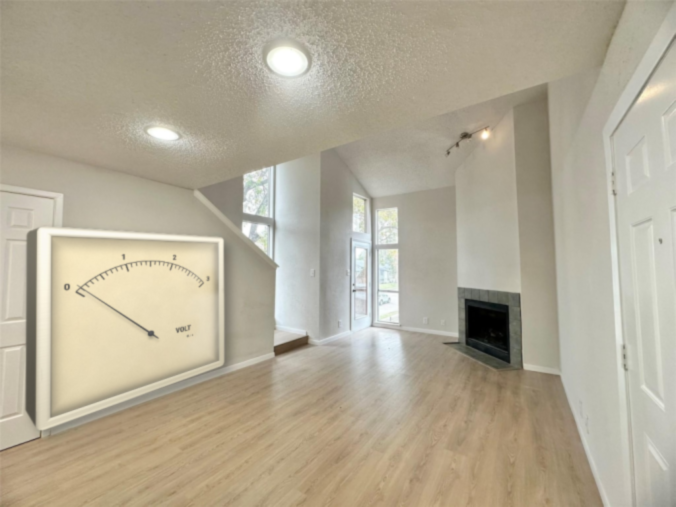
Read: 0.1V
